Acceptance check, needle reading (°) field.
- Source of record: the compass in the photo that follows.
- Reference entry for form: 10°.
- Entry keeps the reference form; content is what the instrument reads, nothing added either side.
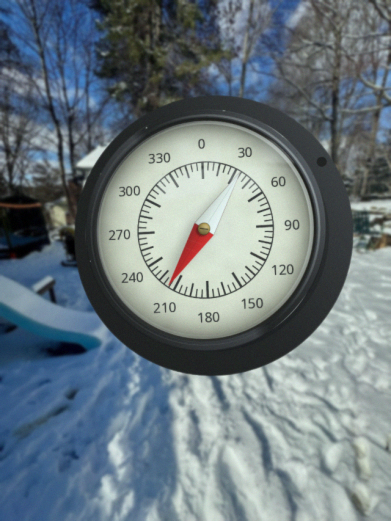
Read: 215°
